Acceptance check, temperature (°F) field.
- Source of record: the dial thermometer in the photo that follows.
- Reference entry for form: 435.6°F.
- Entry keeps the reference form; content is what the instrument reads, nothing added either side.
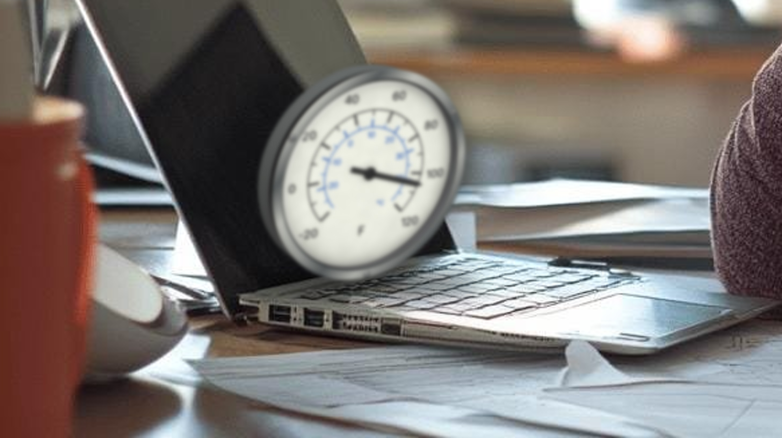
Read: 105°F
